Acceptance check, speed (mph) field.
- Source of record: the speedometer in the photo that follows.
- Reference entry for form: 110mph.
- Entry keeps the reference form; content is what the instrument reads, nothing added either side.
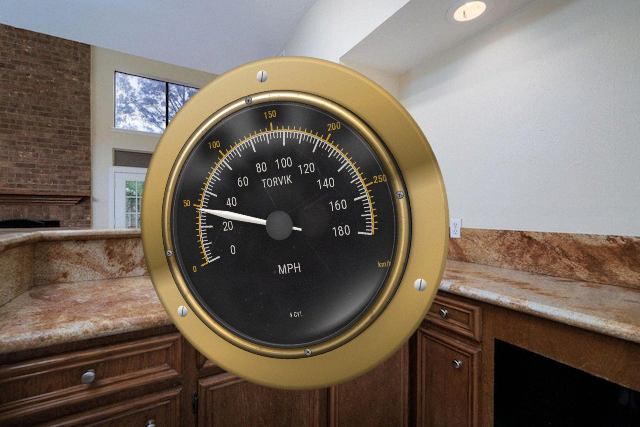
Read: 30mph
